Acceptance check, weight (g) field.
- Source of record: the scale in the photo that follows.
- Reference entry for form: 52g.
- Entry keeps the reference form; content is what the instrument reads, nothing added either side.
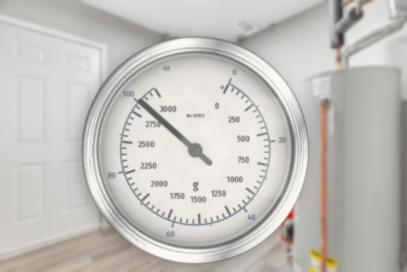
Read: 2850g
